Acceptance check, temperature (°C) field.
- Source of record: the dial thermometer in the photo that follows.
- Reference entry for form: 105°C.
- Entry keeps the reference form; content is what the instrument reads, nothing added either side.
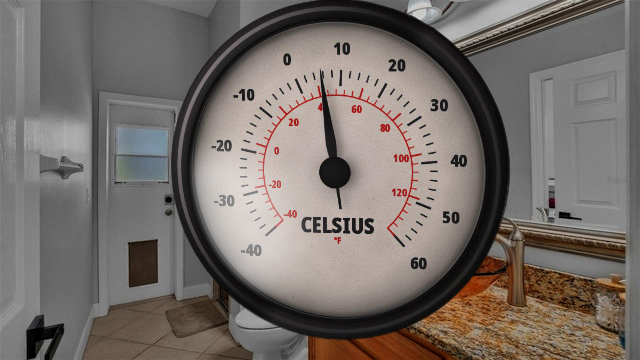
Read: 6°C
